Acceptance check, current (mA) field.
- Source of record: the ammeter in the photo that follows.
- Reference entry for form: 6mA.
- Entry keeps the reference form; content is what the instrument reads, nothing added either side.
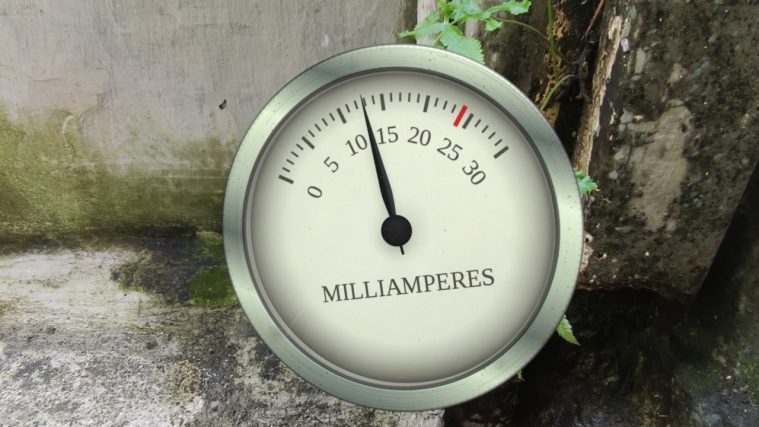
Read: 13mA
